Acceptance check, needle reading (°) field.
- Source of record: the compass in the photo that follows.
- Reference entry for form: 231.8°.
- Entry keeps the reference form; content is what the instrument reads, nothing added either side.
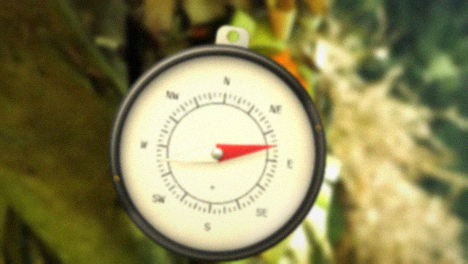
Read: 75°
